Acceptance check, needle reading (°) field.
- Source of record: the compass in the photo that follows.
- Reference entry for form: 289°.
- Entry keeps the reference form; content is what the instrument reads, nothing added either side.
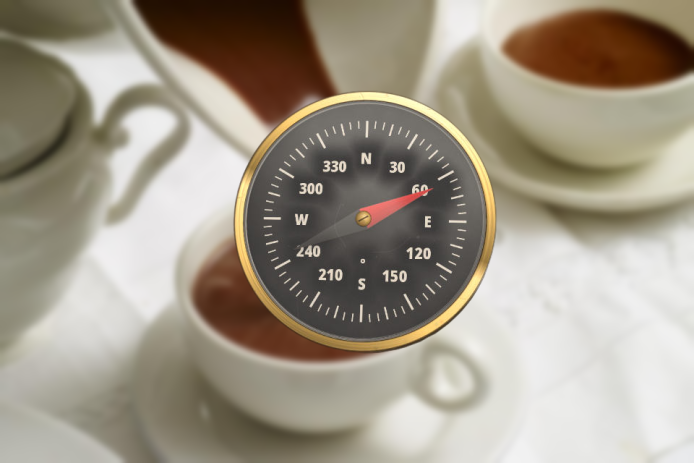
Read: 65°
